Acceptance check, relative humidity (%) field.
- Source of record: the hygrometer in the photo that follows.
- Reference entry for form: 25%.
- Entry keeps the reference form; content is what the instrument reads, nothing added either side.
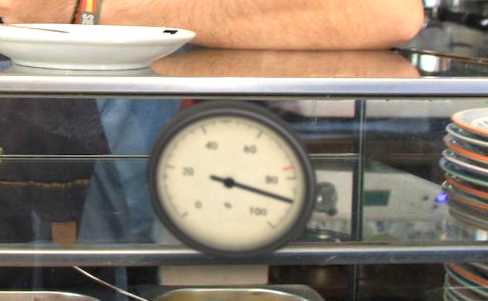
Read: 88%
